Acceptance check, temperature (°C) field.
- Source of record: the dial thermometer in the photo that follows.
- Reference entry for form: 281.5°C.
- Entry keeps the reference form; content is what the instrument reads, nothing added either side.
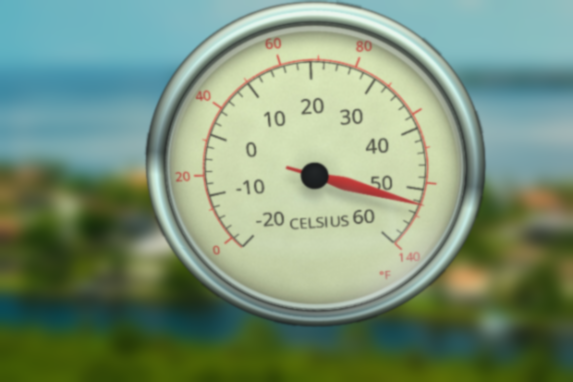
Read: 52°C
